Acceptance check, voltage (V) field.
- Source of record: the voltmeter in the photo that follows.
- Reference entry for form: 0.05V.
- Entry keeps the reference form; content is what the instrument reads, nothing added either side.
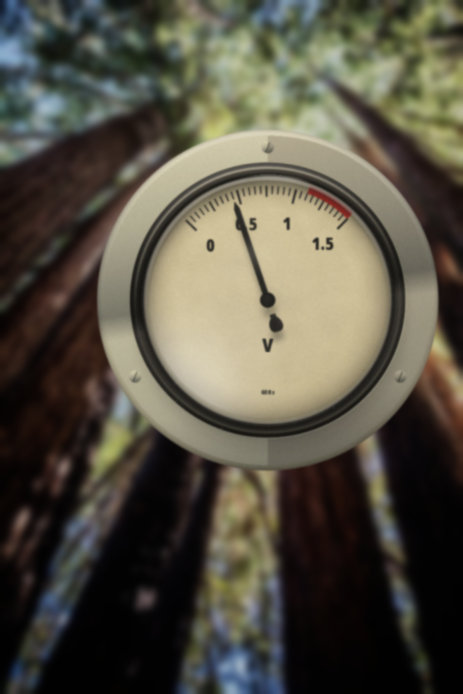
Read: 0.45V
